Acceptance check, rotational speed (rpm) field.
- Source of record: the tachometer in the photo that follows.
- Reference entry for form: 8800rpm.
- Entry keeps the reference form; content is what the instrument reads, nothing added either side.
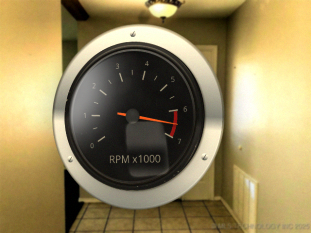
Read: 6500rpm
